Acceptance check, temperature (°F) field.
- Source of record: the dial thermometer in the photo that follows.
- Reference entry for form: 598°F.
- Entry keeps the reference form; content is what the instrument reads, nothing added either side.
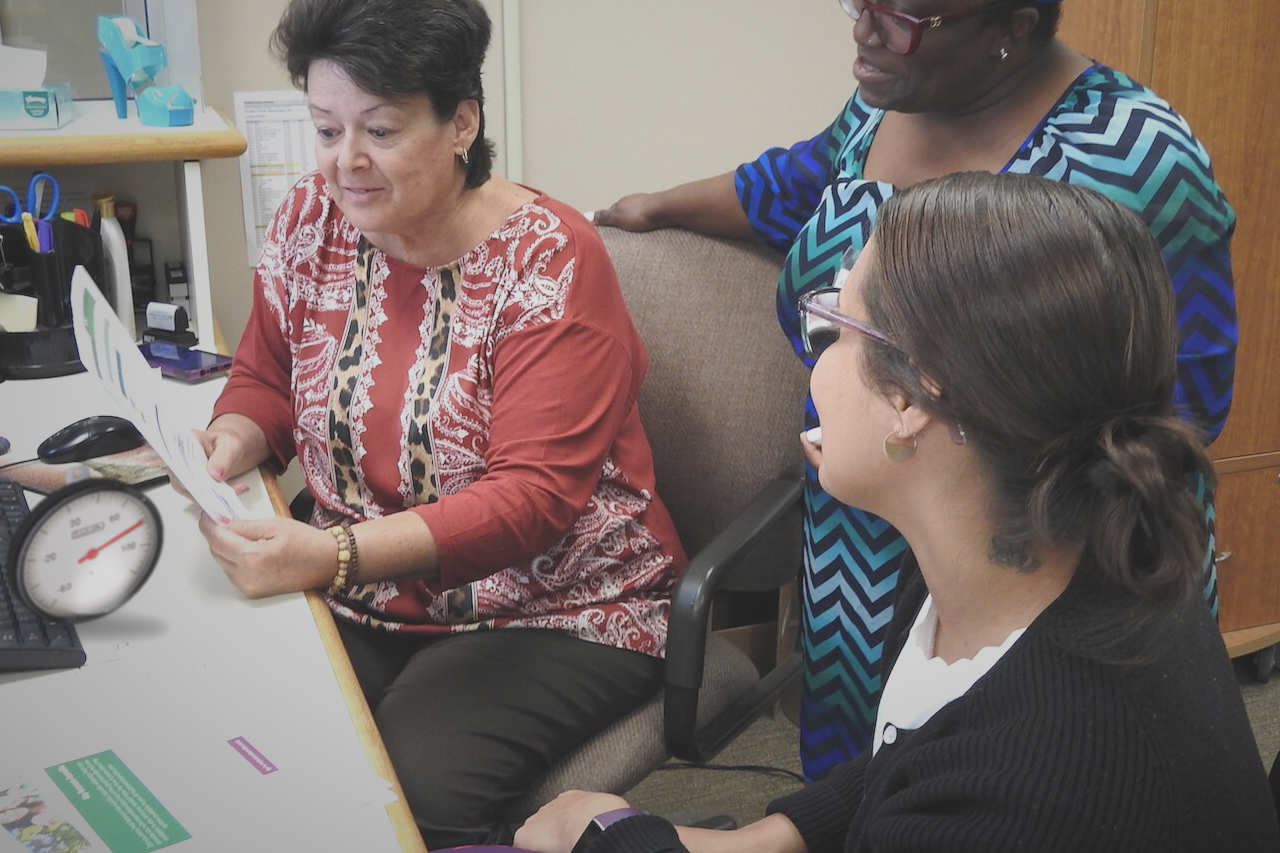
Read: 80°F
